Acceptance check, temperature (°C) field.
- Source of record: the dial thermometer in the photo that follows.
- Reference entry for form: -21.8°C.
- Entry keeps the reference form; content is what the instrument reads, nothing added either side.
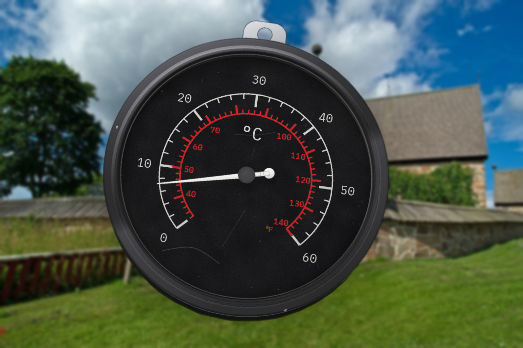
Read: 7°C
